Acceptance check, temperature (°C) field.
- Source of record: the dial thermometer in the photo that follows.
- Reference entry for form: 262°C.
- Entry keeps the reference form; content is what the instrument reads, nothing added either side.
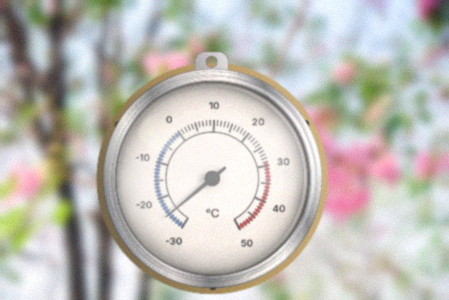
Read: -25°C
